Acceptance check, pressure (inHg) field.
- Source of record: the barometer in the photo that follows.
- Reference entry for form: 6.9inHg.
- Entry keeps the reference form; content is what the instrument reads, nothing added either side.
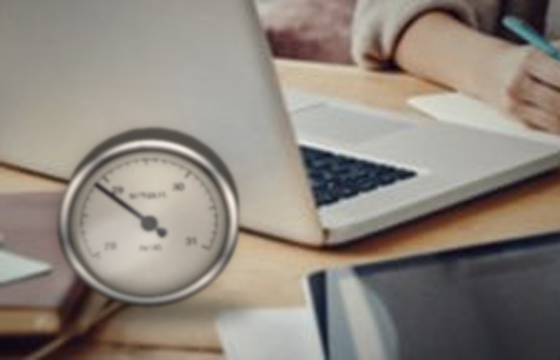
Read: 28.9inHg
